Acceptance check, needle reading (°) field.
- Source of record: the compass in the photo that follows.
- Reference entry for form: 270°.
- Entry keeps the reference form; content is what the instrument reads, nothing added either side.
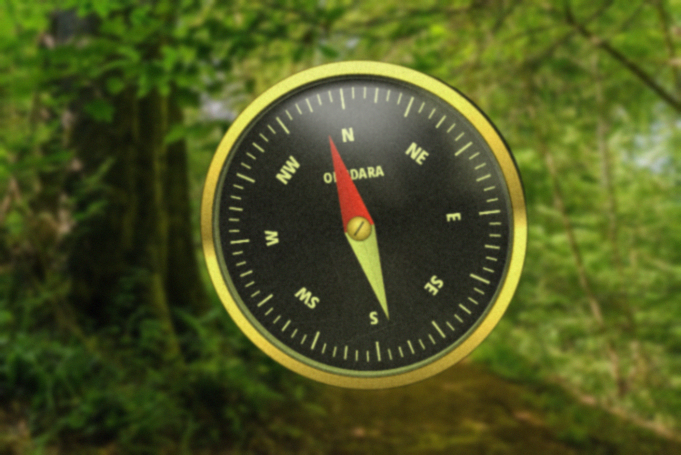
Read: 350°
